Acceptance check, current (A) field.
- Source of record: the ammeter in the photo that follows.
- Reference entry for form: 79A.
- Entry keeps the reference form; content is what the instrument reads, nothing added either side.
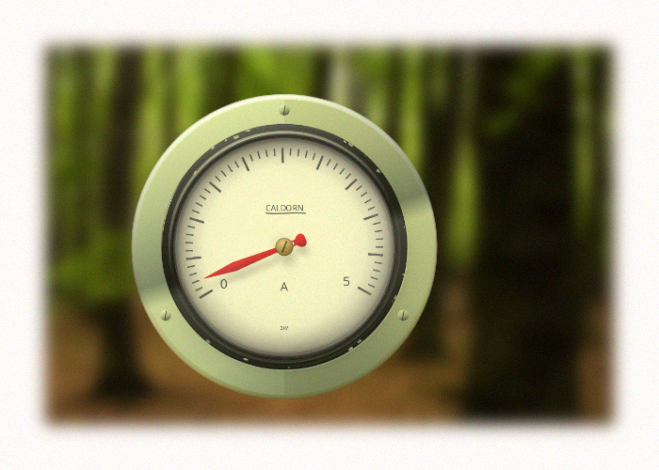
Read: 0.2A
